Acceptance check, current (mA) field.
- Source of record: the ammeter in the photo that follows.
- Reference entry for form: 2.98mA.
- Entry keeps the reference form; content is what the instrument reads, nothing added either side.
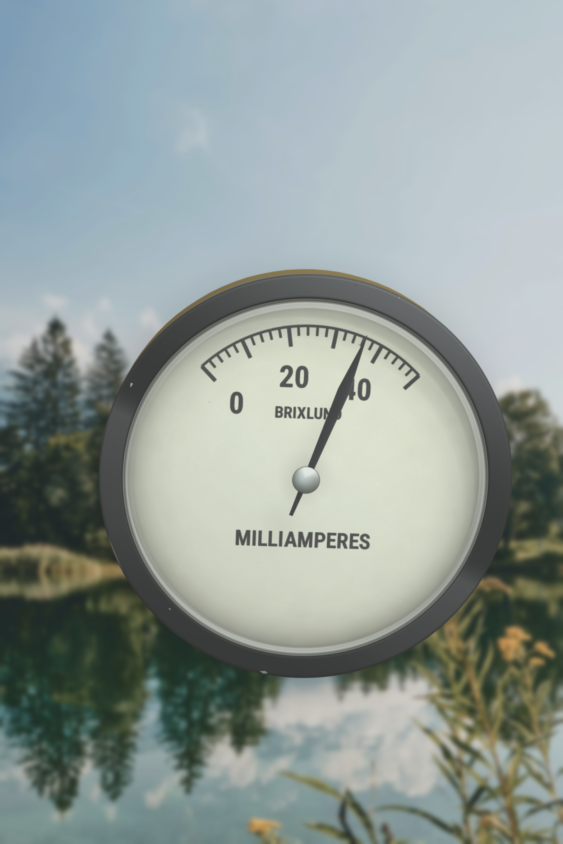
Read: 36mA
